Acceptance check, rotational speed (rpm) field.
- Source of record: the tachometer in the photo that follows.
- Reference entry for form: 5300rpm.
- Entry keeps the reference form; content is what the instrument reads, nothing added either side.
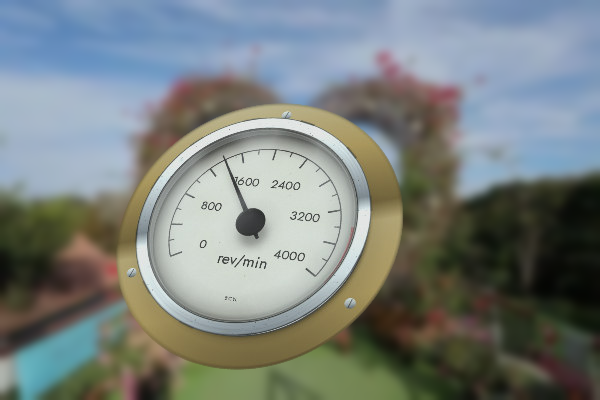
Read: 1400rpm
